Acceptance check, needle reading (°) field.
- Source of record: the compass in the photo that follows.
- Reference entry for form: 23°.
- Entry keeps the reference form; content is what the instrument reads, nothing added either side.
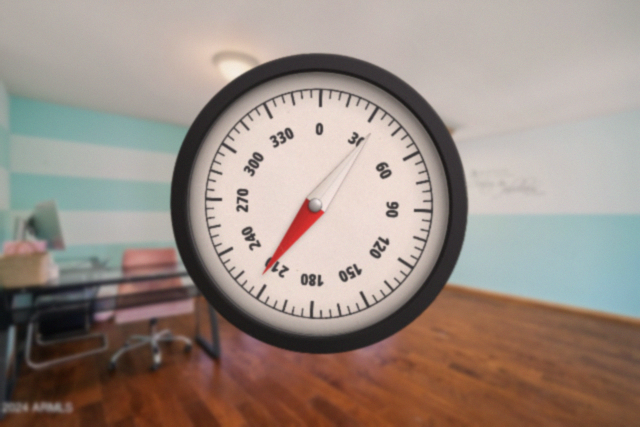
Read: 215°
